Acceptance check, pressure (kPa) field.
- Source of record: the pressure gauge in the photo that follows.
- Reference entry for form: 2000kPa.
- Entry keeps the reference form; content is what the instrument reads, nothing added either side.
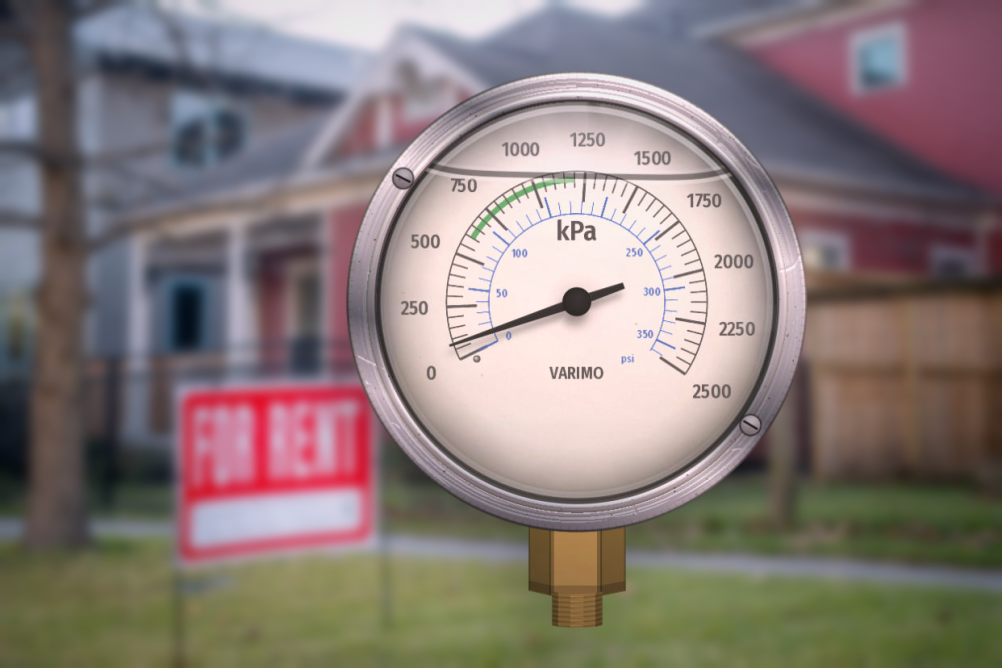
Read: 75kPa
